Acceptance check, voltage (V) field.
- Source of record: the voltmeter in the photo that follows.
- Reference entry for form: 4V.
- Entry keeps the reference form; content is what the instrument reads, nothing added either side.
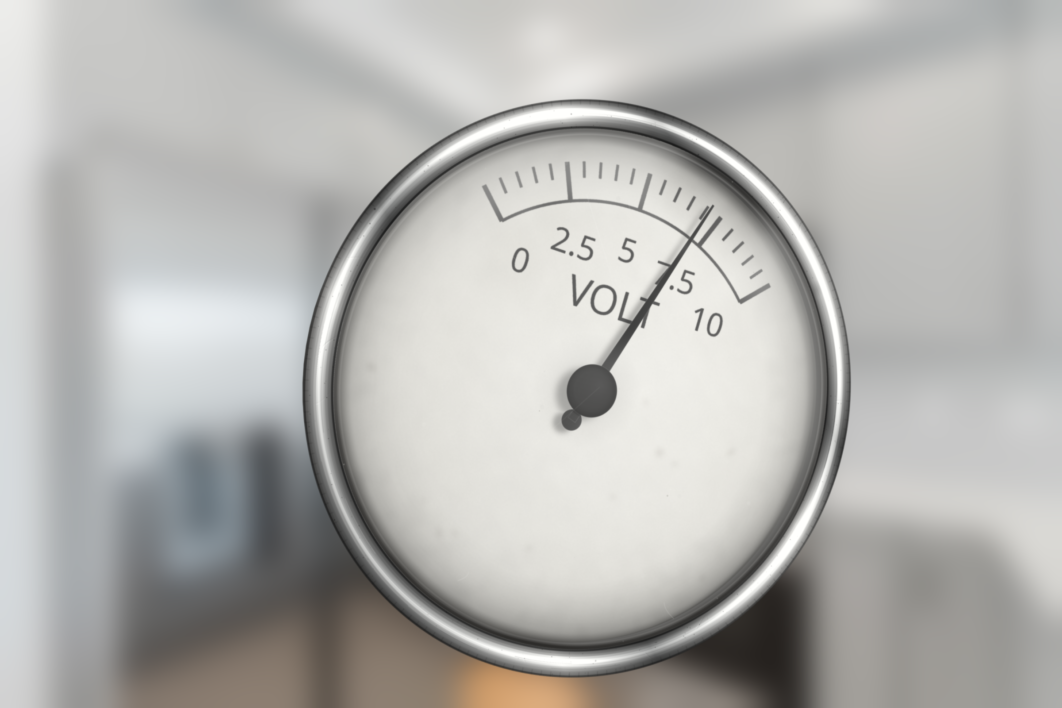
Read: 7V
